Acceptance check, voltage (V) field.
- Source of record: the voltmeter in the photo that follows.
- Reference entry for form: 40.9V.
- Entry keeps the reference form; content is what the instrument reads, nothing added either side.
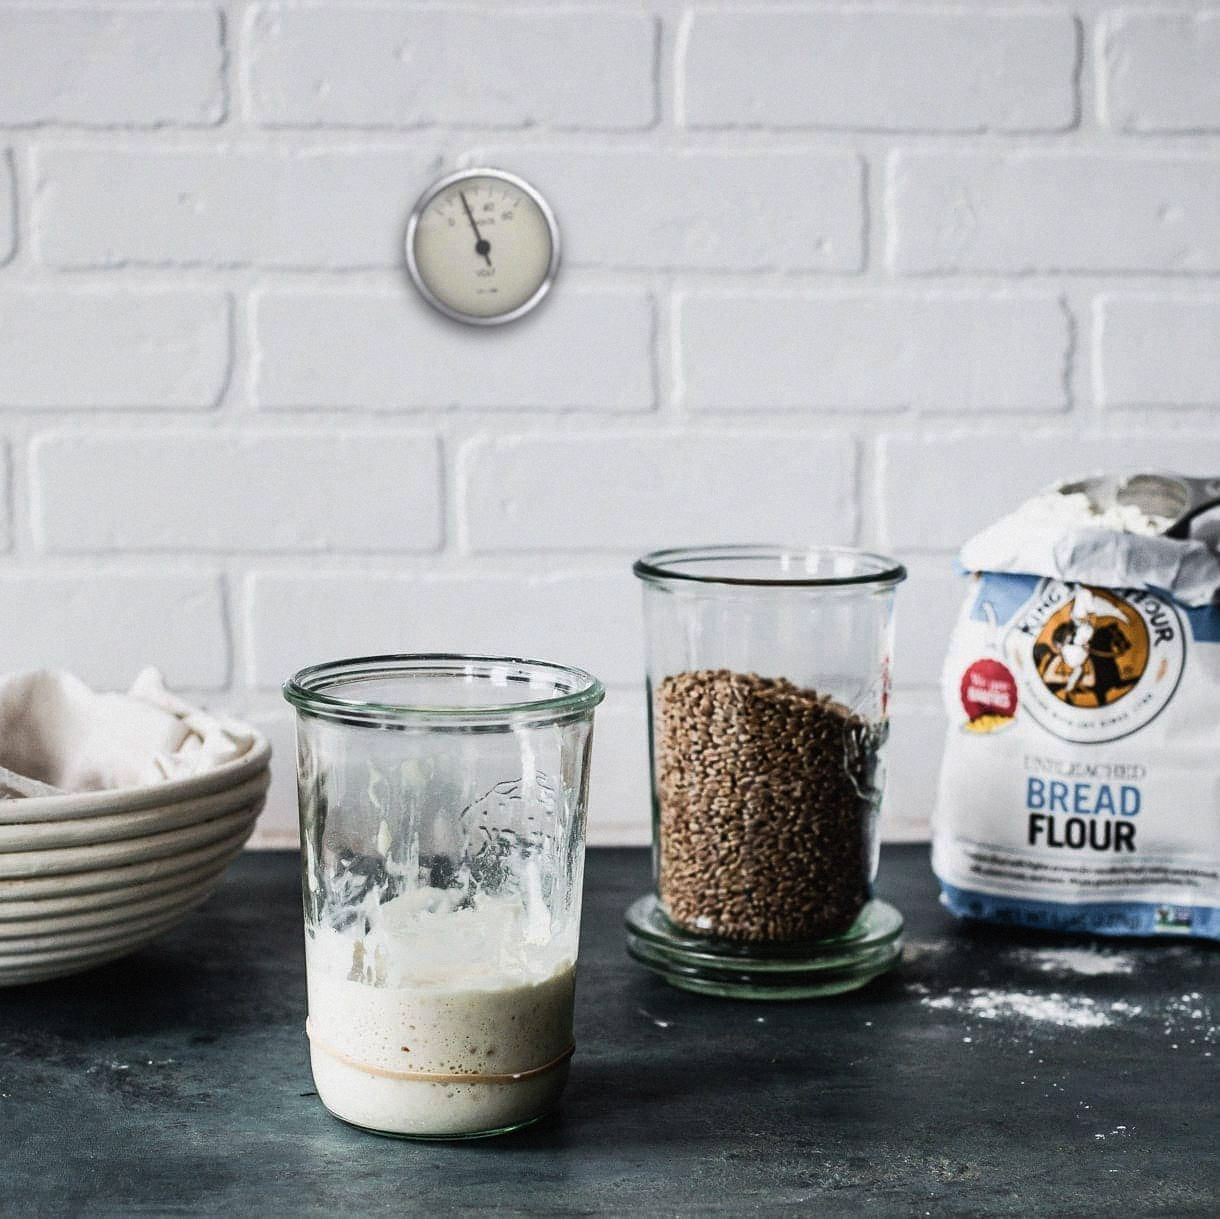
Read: 20V
